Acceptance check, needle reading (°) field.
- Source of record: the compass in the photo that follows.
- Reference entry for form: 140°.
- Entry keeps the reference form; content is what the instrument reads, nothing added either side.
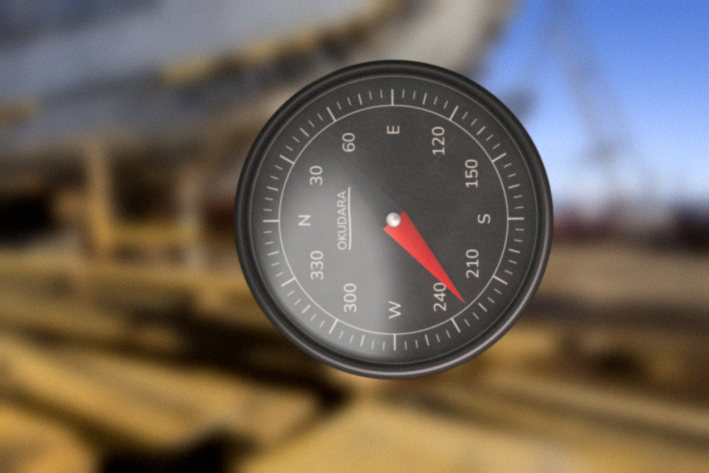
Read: 230°
